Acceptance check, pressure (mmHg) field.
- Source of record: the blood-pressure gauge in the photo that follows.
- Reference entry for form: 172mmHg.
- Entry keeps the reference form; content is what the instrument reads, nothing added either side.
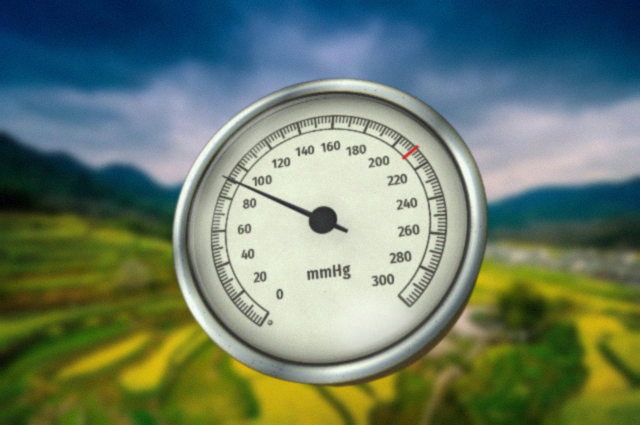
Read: 90mmHg
